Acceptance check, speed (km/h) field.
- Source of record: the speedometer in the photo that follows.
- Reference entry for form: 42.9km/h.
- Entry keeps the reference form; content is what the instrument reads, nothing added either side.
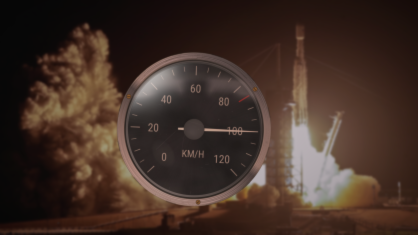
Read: 100km/h
